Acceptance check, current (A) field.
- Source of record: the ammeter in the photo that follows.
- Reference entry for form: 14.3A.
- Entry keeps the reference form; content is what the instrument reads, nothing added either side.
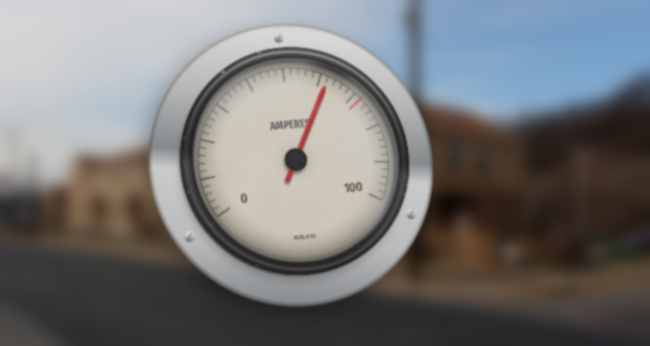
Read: 62A
